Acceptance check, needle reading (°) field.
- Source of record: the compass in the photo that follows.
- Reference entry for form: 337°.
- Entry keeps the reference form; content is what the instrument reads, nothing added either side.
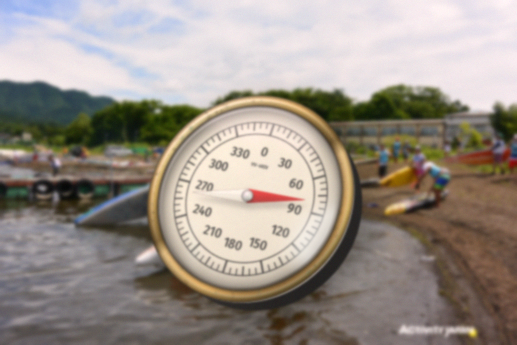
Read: 80°
